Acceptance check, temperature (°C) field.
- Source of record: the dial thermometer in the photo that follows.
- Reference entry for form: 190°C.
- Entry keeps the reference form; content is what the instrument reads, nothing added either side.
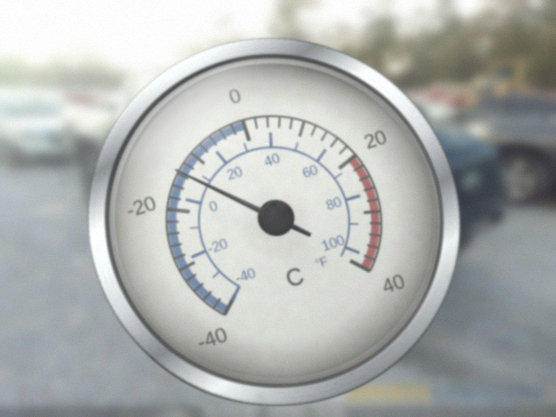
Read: -14°C
